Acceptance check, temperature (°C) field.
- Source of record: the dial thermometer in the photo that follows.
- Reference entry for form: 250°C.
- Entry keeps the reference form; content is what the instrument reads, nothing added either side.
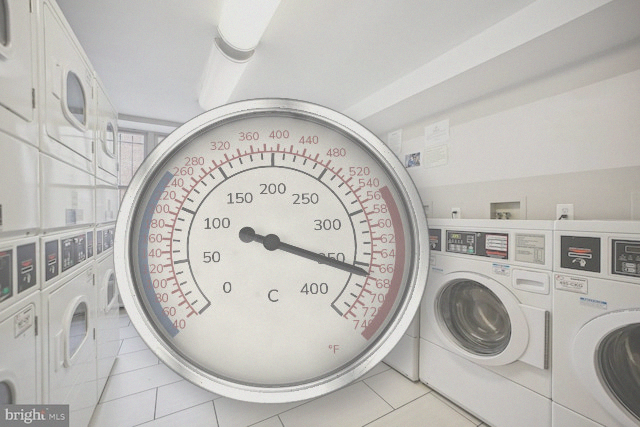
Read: 360°C
